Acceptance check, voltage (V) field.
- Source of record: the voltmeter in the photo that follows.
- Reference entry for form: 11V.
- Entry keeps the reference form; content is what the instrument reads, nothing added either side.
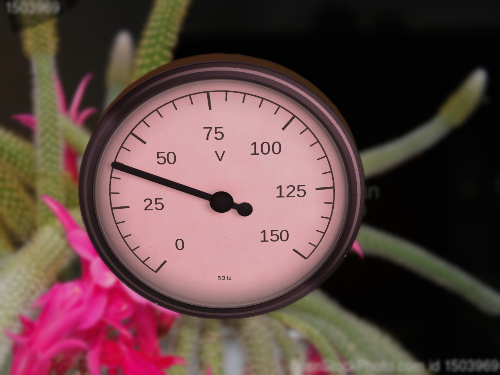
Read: 40V
